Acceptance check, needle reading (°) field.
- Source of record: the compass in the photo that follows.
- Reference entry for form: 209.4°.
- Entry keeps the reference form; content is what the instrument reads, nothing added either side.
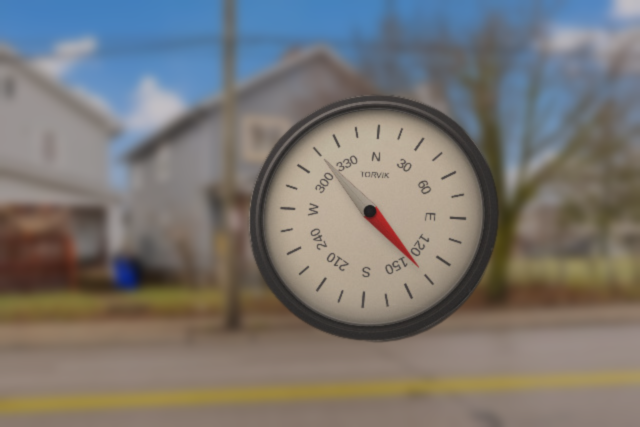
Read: 135°
